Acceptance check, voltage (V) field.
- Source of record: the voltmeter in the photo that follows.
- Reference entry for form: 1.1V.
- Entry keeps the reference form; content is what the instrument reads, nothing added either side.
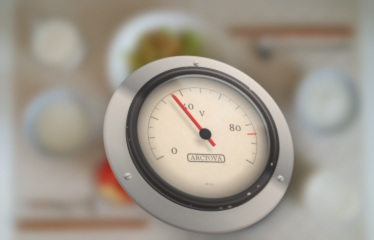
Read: 35V
